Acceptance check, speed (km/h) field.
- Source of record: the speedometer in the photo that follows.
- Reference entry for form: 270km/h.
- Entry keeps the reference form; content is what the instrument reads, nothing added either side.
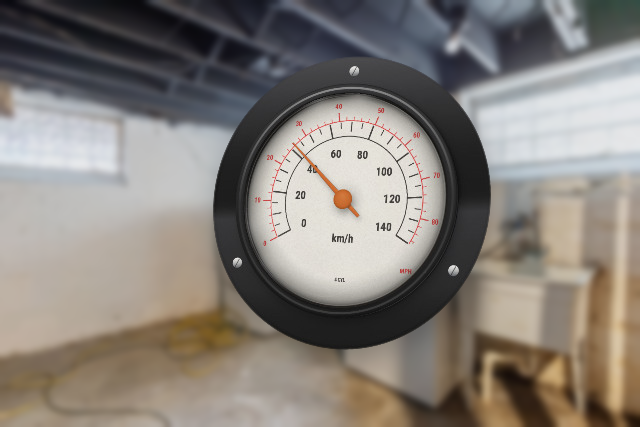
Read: 42.5km/h
